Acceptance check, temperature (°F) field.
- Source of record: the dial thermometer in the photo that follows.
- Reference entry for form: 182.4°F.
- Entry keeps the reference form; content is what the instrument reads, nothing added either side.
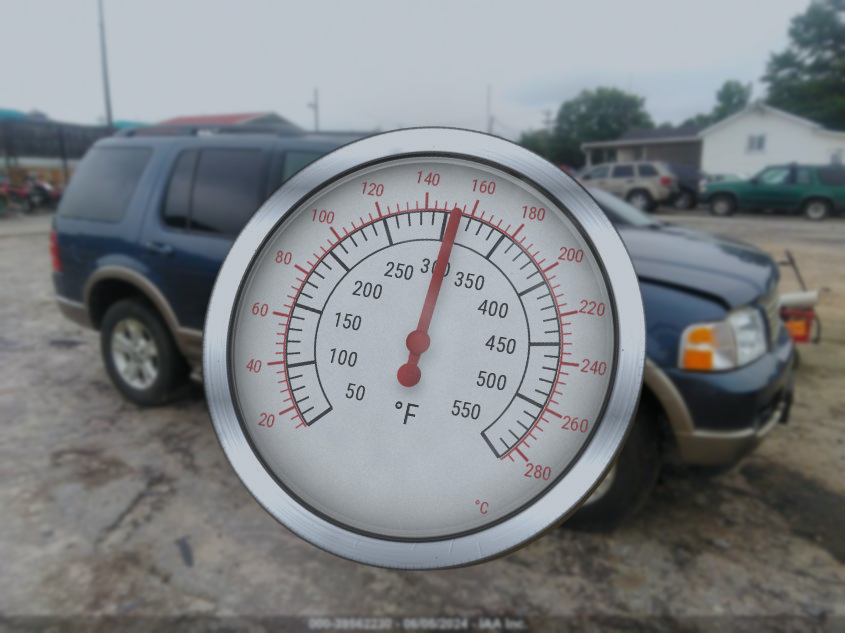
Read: 310°F
